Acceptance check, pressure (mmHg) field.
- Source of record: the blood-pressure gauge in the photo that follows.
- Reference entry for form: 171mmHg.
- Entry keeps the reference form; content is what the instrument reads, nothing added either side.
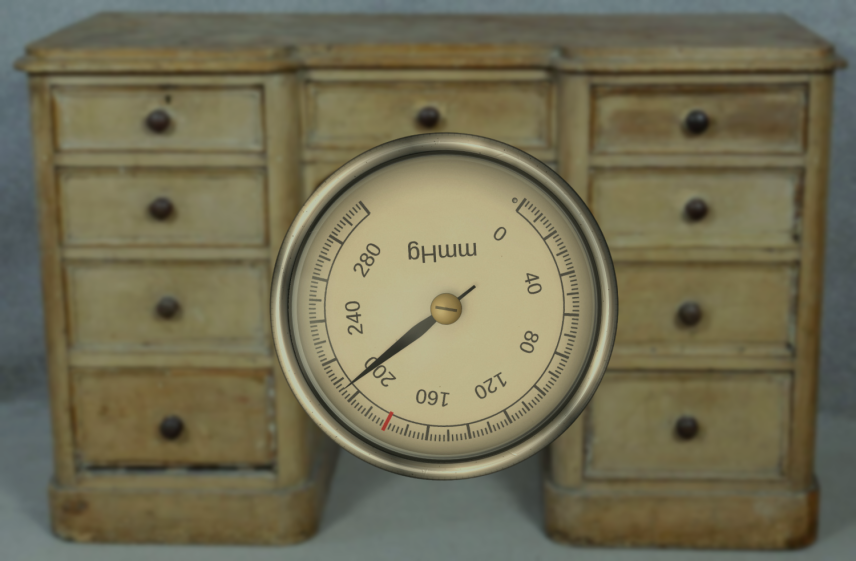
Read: 206mmHg
